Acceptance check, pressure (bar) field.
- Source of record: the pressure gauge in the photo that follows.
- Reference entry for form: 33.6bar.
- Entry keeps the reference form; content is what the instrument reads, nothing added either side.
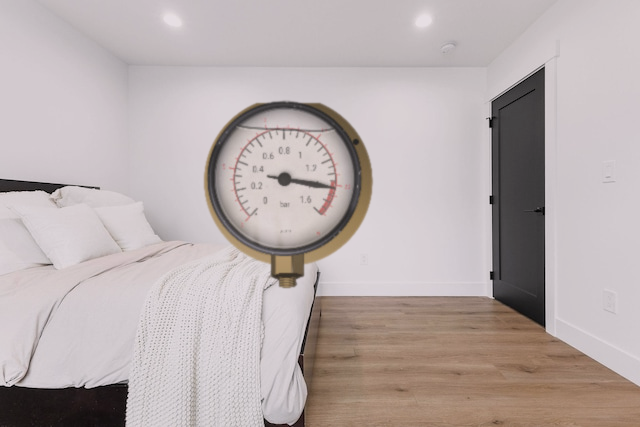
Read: 1.4bar
